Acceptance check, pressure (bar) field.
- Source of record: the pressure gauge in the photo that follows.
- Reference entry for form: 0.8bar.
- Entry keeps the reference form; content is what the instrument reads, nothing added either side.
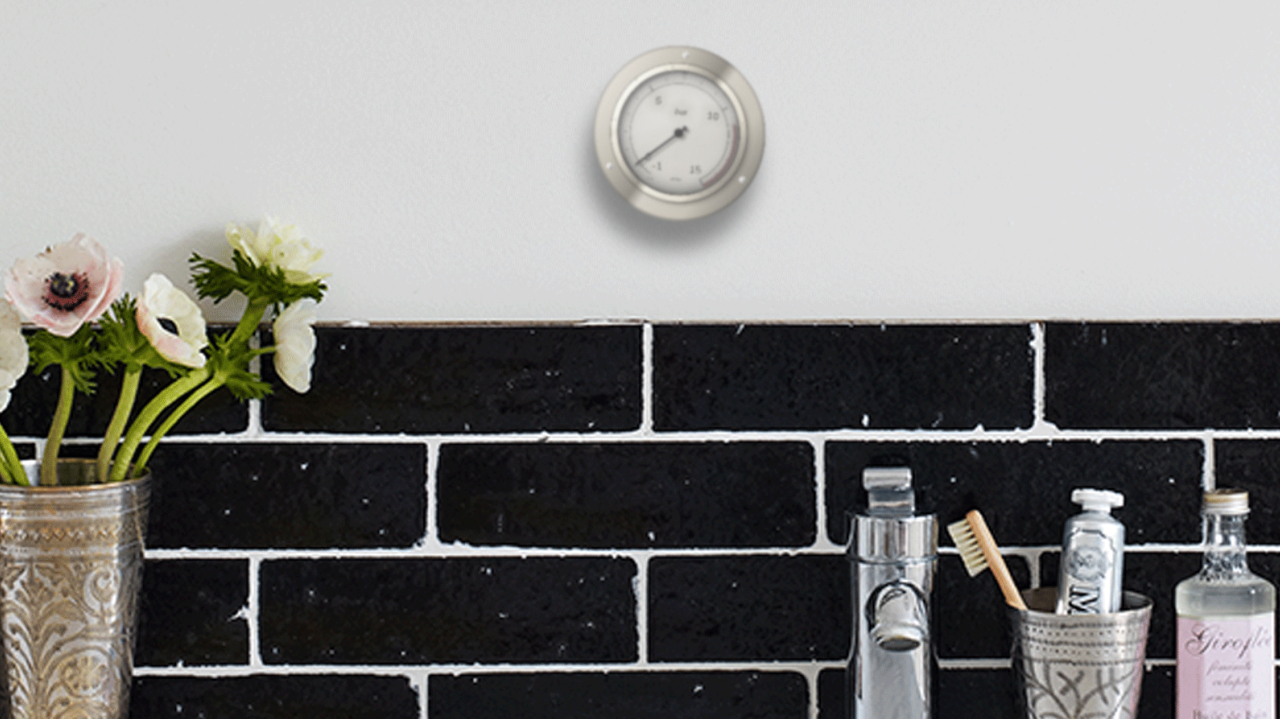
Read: 0bar
